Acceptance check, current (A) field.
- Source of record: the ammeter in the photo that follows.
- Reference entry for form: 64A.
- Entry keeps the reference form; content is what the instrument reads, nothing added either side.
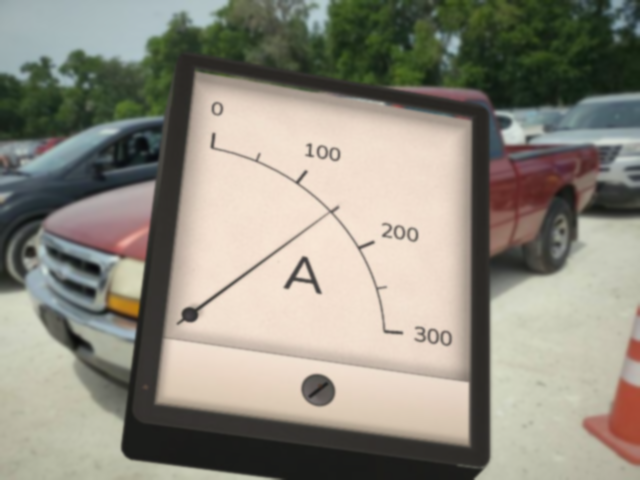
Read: 150A
